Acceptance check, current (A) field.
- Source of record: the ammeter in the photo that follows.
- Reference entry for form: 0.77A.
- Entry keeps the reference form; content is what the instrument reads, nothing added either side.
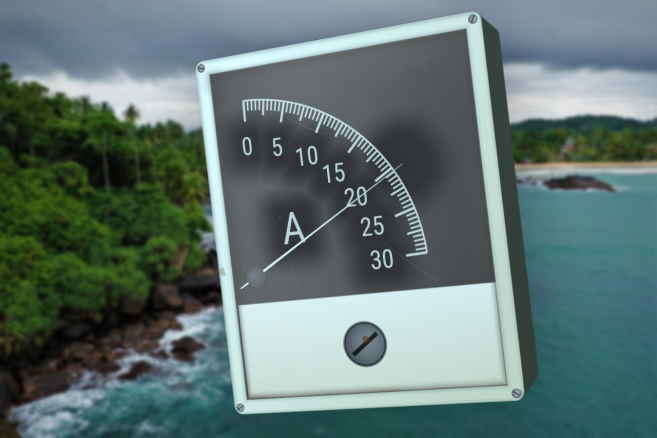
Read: 20.5A
